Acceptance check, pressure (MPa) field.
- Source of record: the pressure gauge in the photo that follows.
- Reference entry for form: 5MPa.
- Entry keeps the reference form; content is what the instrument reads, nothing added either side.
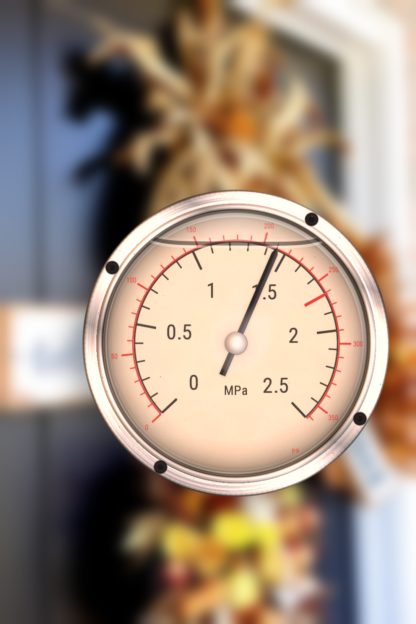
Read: 1.45MPa
